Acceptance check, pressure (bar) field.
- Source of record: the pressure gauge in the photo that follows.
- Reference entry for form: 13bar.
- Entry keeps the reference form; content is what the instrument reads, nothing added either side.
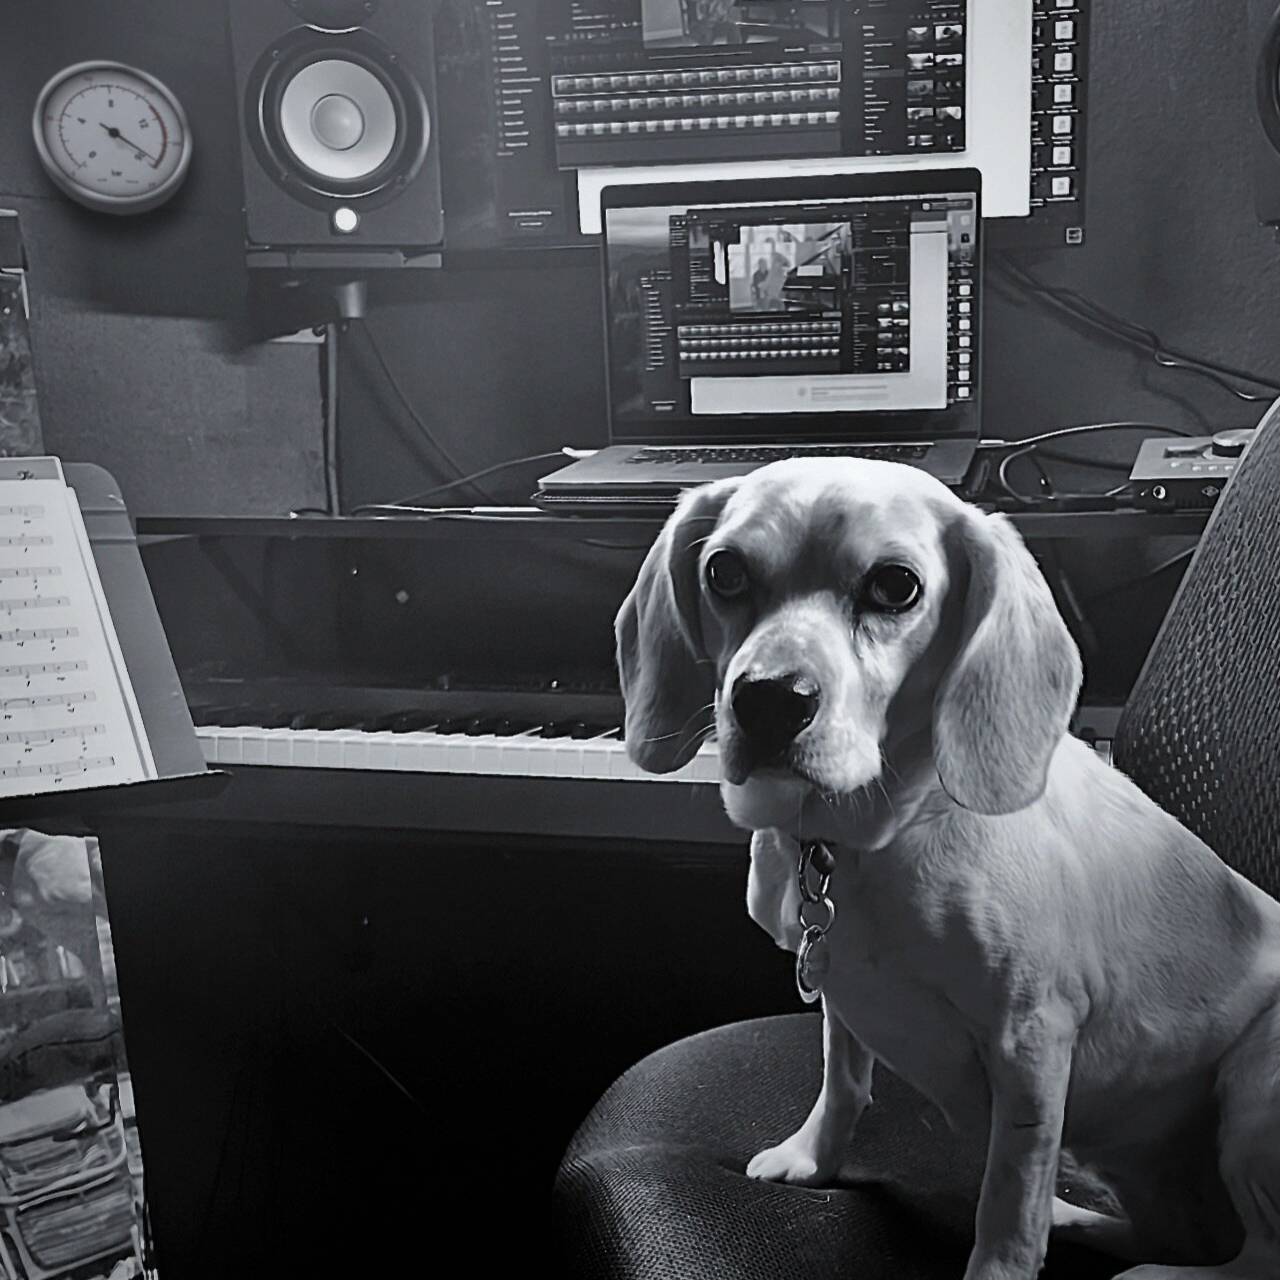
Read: 15.5bar
